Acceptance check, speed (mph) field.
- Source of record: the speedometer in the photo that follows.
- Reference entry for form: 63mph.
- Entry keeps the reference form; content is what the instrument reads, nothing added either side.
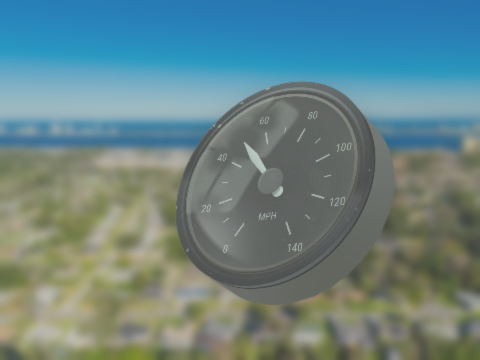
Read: 50mph
